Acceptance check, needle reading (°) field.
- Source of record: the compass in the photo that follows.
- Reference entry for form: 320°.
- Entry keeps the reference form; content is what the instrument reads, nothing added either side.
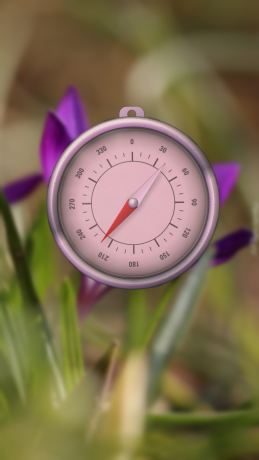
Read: 220°
